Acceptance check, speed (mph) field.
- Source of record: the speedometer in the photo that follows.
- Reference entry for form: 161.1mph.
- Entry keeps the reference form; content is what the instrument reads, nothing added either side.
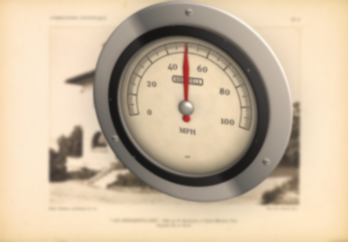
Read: 50mph
